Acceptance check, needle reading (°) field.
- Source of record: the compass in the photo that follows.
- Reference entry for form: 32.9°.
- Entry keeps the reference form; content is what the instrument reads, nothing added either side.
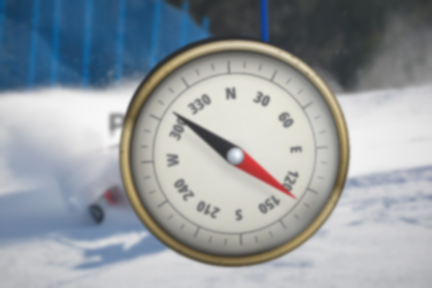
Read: 130°
